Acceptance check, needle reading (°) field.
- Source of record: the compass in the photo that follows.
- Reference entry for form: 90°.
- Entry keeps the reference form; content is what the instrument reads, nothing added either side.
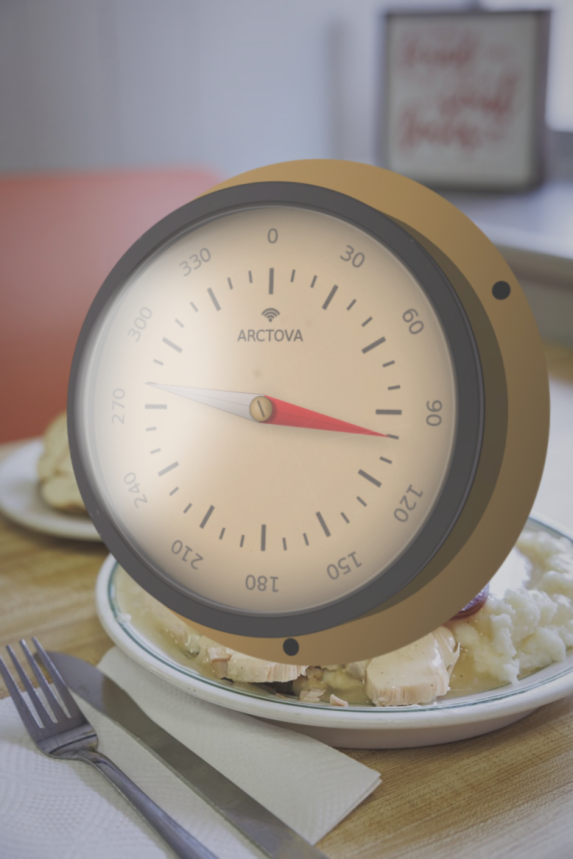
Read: 100°
